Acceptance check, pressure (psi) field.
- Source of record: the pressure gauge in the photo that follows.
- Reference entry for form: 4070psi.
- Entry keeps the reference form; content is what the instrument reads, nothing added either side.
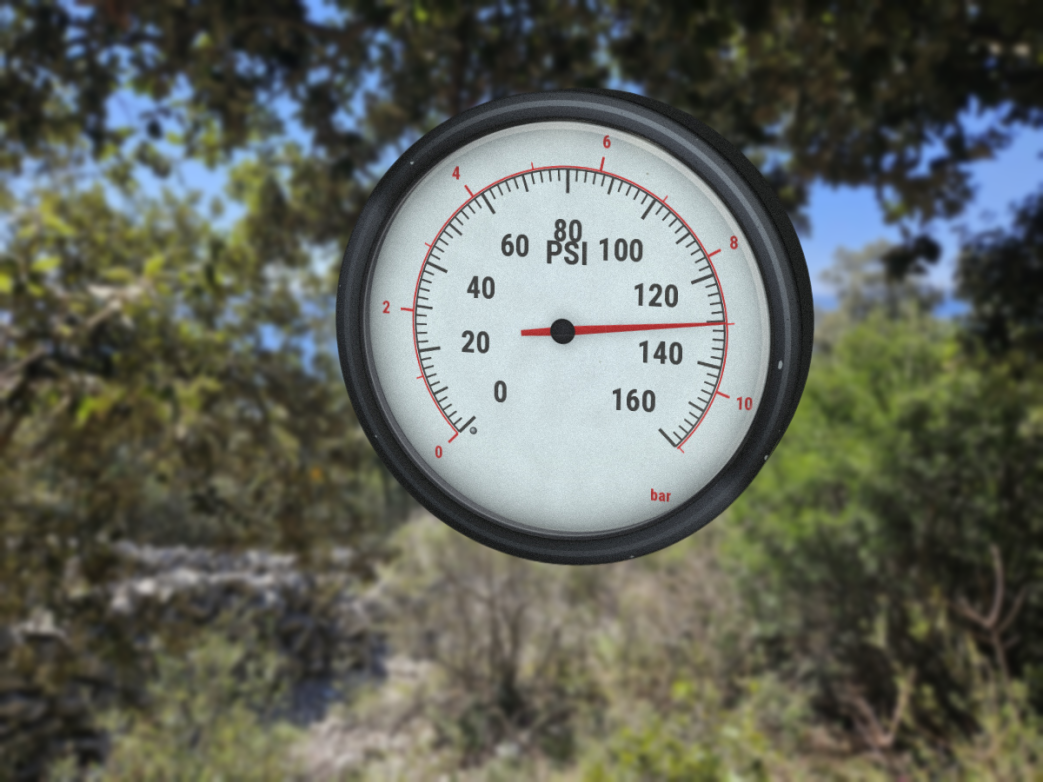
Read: 130psi
